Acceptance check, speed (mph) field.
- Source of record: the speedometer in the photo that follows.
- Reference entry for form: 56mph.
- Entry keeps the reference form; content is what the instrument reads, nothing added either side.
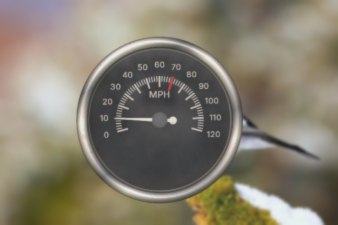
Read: 10mph
